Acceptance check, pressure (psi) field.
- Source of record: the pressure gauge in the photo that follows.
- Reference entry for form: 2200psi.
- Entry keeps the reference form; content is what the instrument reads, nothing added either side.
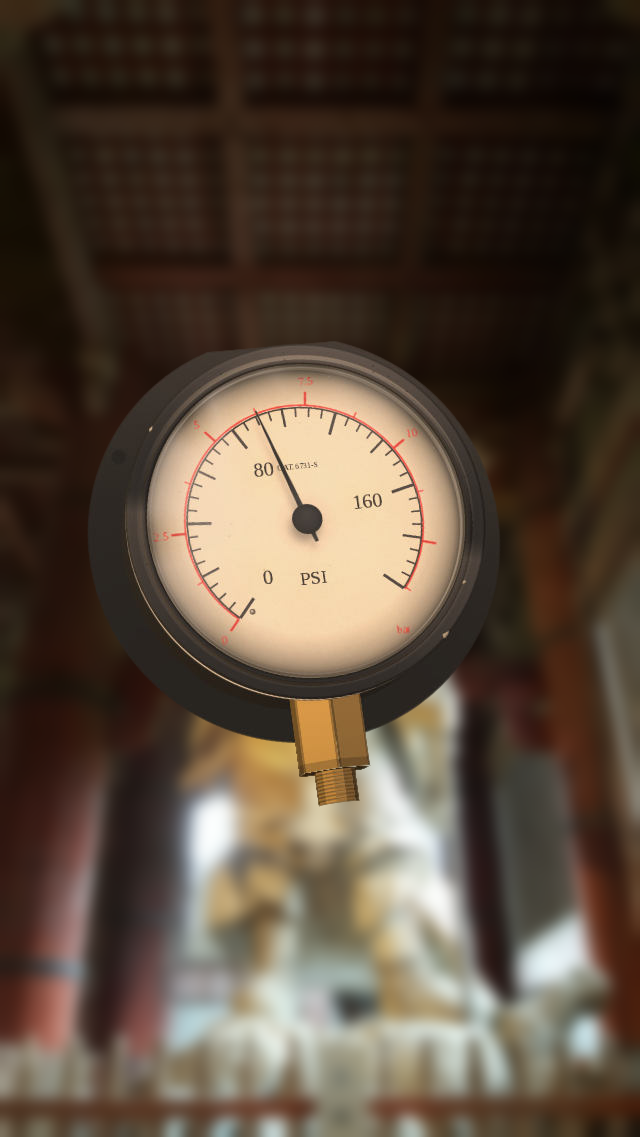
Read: 90psi
